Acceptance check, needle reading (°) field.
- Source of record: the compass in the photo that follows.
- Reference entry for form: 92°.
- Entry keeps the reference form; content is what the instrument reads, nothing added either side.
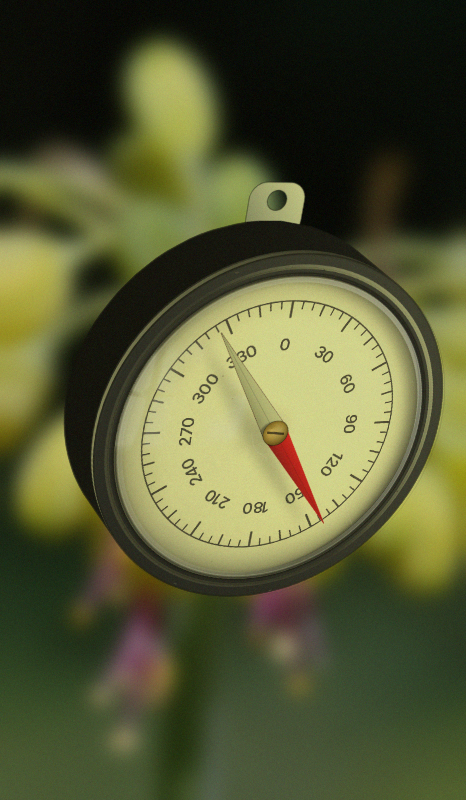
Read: 145°
